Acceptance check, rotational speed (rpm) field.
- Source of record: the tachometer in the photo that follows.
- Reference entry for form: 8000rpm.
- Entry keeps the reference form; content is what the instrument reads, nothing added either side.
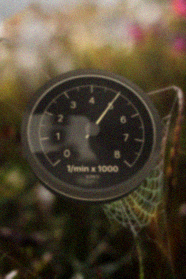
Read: 5000rpm
